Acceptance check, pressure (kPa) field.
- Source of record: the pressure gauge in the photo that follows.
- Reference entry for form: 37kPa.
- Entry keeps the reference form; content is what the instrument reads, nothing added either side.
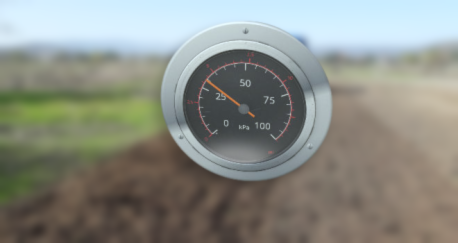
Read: 30kPa
